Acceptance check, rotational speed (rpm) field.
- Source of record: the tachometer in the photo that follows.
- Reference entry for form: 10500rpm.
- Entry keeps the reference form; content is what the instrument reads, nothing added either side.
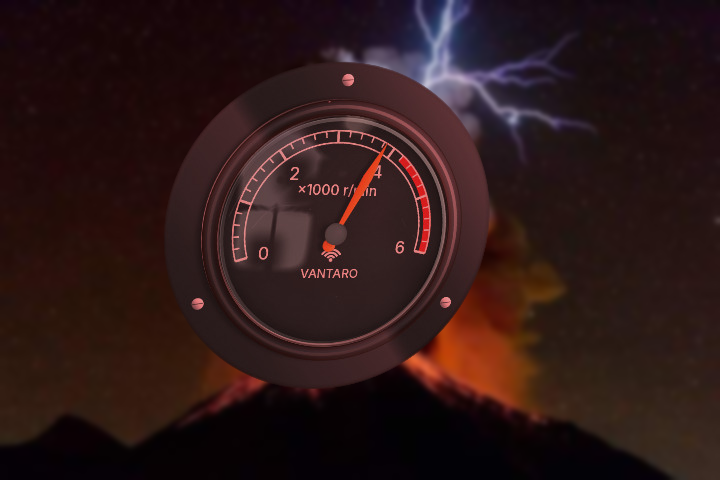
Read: 3800rpm
